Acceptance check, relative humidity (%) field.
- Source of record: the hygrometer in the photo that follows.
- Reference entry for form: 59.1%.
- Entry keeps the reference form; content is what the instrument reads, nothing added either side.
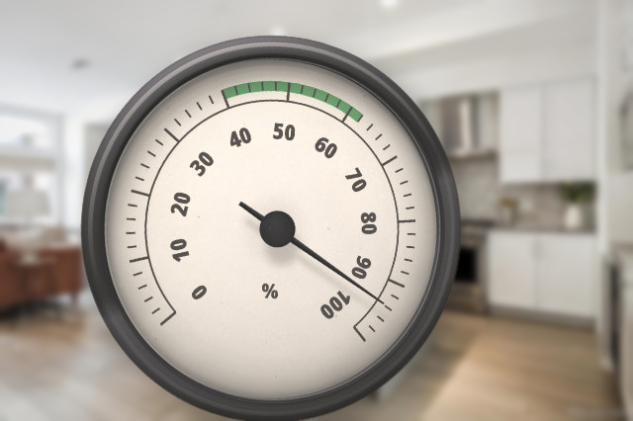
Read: 94%
